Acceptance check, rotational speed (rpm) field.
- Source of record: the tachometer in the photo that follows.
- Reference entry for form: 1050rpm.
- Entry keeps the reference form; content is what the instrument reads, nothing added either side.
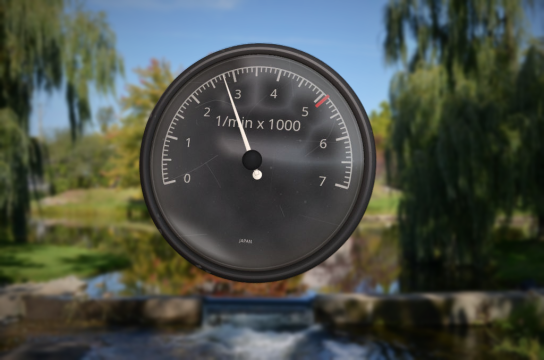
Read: 2800rpm
